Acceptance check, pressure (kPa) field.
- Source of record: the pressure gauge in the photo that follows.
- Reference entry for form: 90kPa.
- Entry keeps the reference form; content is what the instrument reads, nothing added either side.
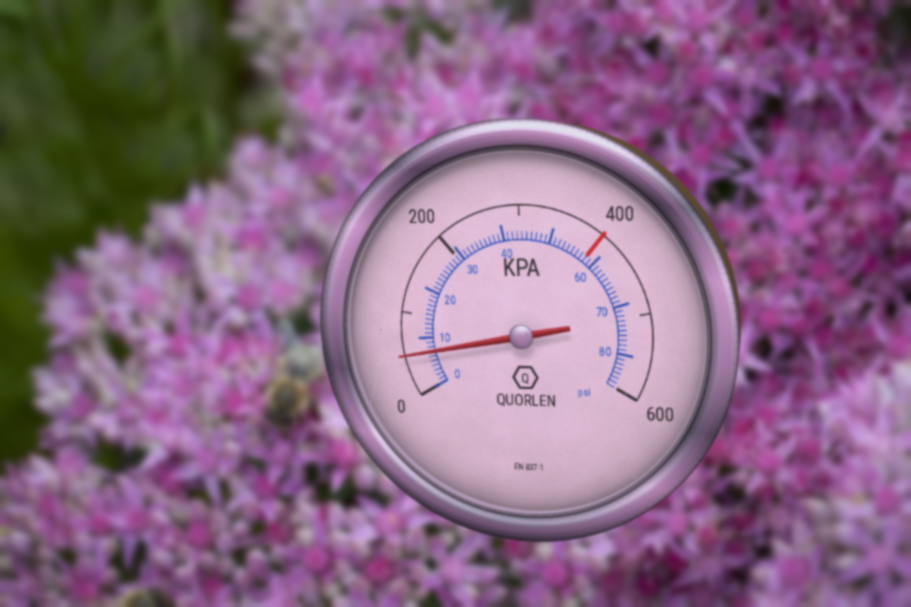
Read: 50kPa
